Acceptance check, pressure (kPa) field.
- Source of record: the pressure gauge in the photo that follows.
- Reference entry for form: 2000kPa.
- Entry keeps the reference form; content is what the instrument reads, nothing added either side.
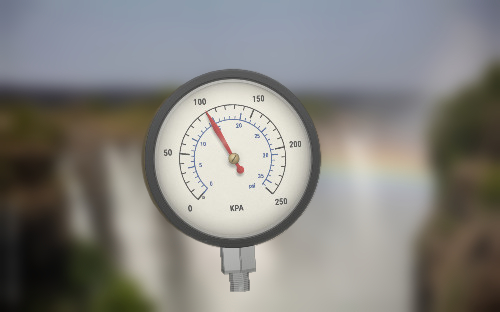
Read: 100kPa
